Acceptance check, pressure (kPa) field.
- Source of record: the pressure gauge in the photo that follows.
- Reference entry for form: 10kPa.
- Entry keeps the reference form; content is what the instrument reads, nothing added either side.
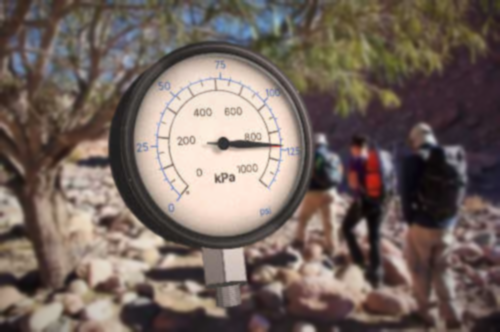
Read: 850kPa
